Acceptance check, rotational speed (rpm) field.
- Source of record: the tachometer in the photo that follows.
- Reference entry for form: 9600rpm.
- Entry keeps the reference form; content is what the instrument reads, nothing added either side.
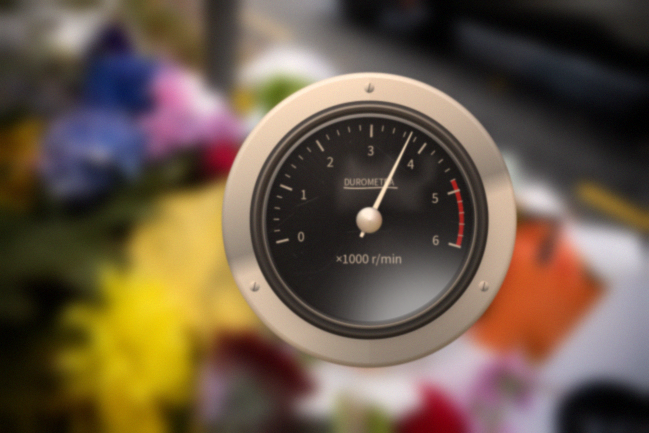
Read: 3700rpm
